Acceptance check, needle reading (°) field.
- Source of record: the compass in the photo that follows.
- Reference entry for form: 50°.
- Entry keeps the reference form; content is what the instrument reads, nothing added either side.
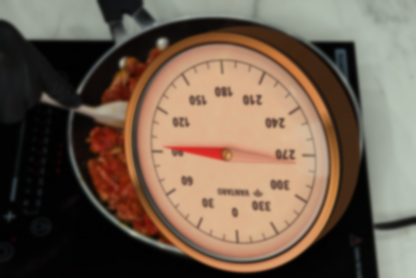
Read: 95°
